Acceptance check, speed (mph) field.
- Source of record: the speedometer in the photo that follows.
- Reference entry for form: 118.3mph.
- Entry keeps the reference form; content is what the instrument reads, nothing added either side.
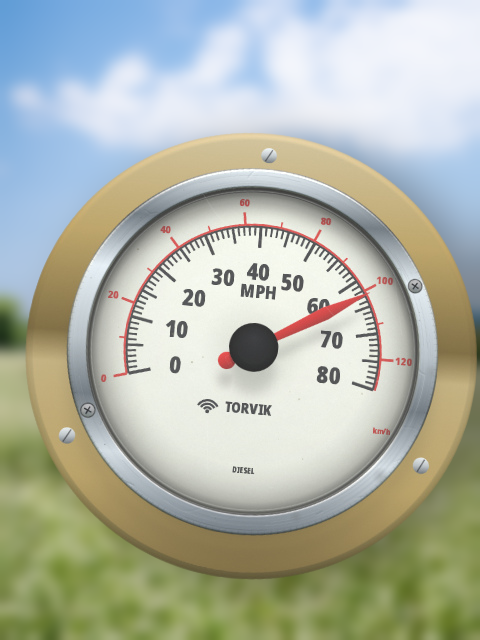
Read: 63mph
